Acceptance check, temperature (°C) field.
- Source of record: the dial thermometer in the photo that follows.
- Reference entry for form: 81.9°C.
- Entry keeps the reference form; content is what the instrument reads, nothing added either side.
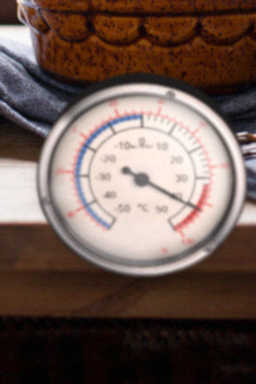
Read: 40°C
